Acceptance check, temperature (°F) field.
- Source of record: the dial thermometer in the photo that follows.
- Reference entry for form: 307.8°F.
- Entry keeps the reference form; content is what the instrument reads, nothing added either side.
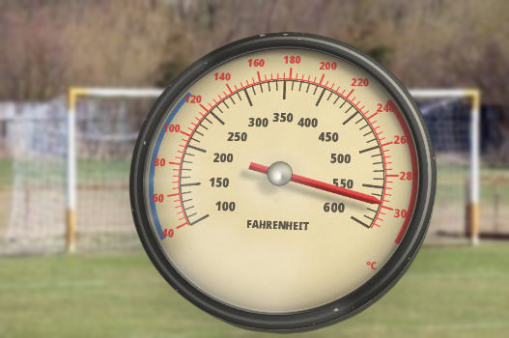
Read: 570°F
